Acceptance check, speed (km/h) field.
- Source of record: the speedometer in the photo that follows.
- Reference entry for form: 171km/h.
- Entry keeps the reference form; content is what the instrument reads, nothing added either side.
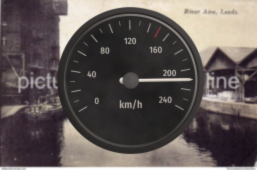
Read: 210km/h
